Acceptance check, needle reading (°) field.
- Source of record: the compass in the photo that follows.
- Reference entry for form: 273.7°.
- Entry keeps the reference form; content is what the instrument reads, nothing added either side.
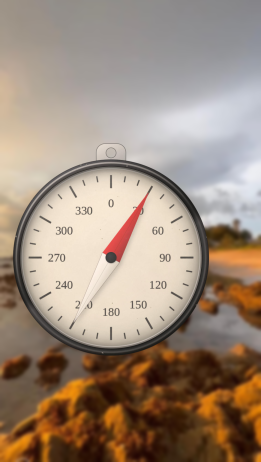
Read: 30°
